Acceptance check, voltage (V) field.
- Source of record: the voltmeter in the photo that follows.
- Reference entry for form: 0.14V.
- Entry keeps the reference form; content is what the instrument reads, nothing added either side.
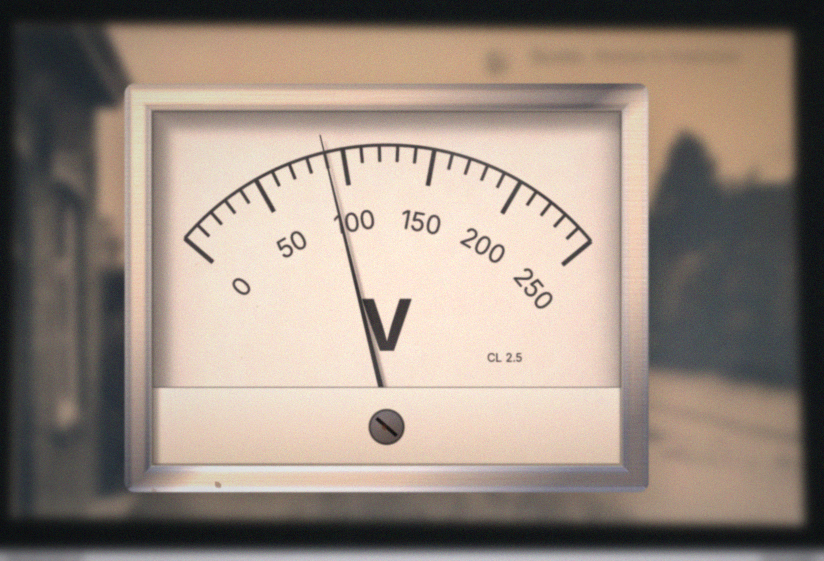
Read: 90V
